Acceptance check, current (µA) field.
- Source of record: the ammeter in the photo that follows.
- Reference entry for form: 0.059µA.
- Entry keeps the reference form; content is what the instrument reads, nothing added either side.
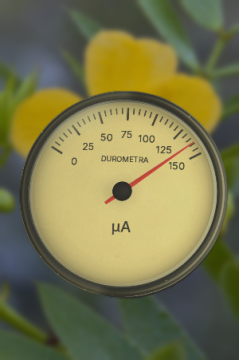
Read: 140µA
